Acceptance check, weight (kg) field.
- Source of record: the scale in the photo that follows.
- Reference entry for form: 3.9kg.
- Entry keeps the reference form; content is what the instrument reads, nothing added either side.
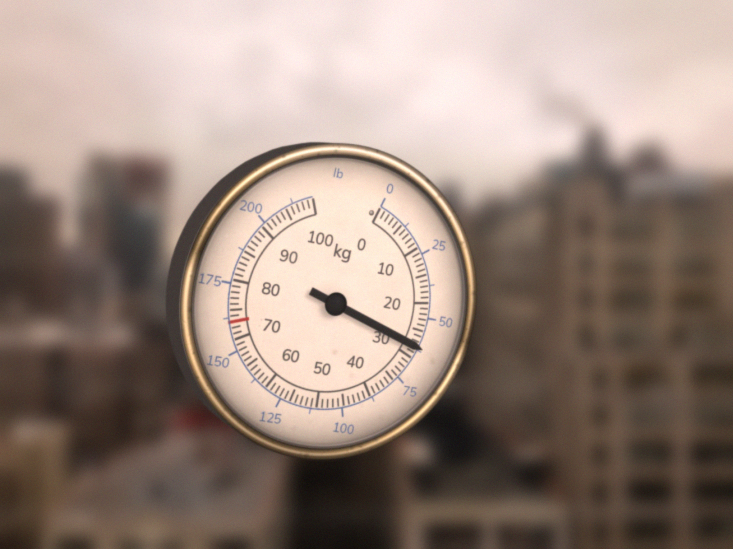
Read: 28kg
